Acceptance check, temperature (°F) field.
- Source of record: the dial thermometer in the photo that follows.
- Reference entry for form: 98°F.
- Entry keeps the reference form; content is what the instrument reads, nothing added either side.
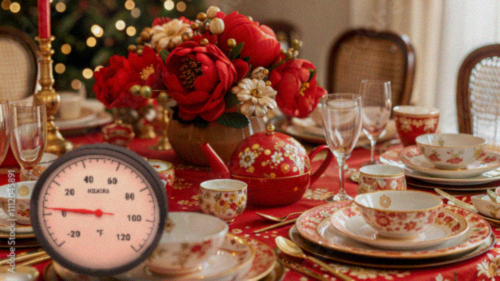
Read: 4°F
